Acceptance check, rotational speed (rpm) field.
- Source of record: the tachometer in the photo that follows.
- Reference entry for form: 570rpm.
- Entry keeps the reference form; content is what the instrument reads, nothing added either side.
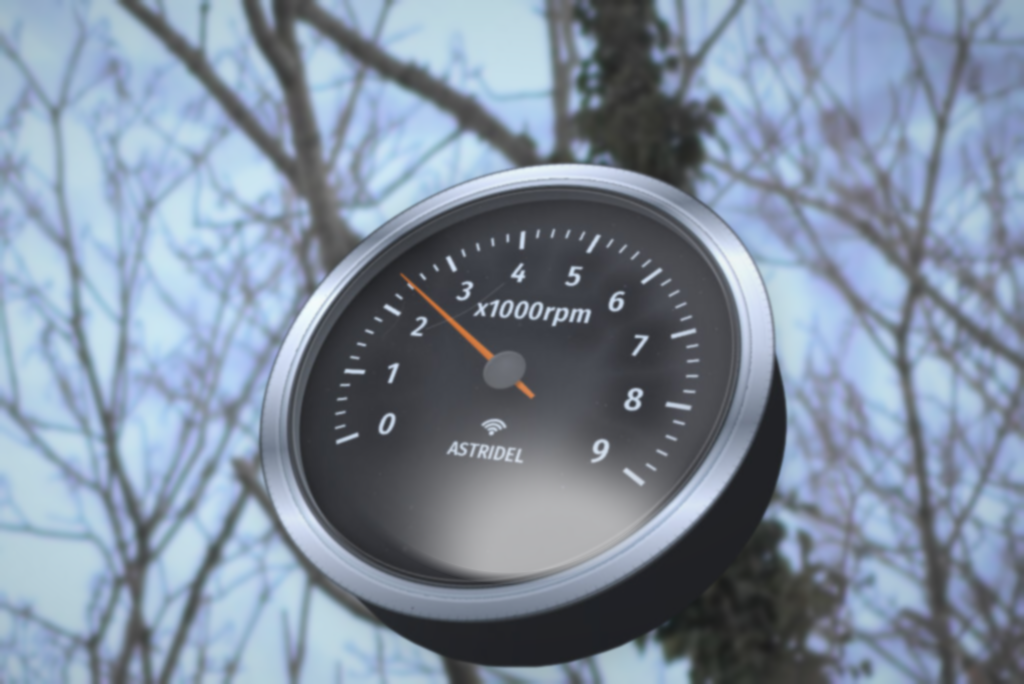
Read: 2400rpm
